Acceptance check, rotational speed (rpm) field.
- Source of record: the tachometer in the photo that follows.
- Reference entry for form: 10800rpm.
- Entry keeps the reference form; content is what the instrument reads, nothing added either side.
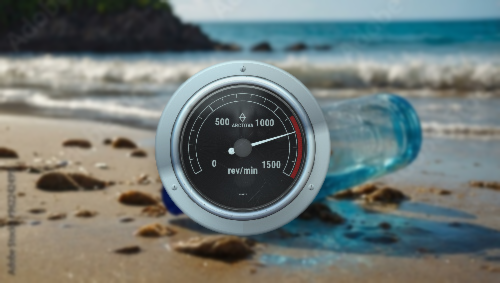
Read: 1200rpm
